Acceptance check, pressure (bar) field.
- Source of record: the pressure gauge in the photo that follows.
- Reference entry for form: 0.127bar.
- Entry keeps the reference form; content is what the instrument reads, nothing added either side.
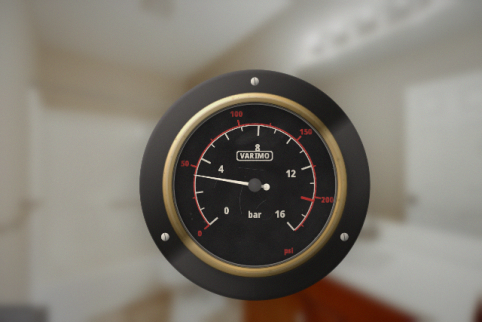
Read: 3bar
